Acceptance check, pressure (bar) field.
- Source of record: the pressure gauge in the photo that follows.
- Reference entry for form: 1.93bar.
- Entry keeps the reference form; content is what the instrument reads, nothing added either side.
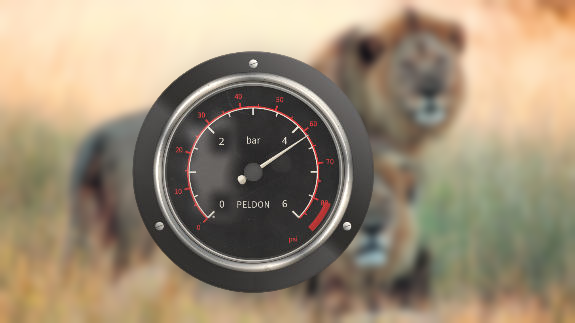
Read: 4.25bar
